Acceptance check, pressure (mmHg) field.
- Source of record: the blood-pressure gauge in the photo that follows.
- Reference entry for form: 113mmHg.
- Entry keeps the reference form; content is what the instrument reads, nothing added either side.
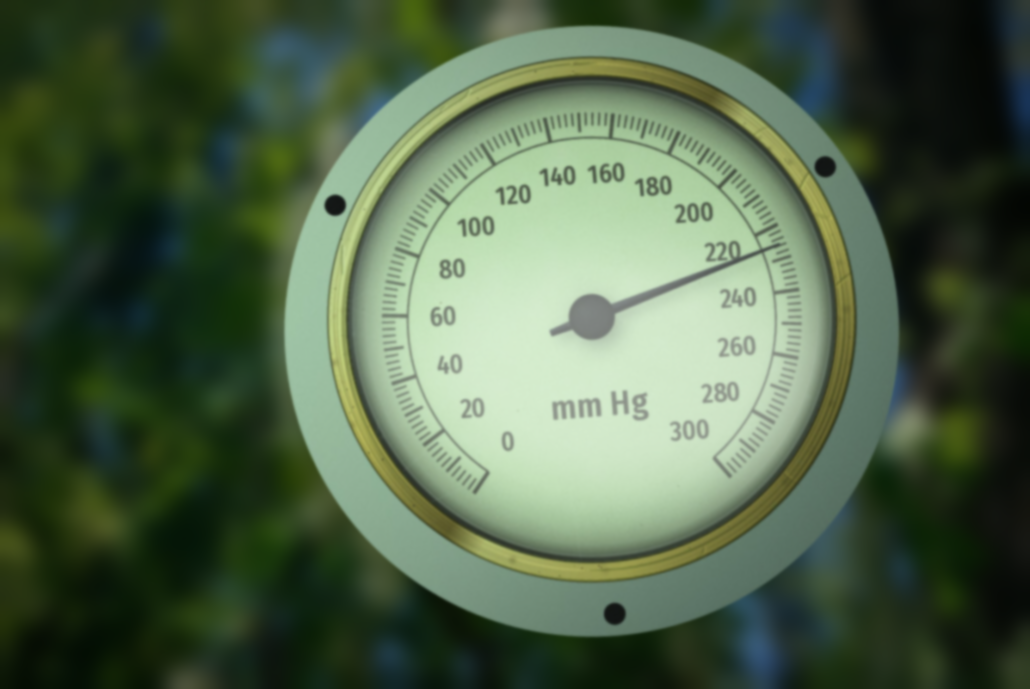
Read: 226mmHg
